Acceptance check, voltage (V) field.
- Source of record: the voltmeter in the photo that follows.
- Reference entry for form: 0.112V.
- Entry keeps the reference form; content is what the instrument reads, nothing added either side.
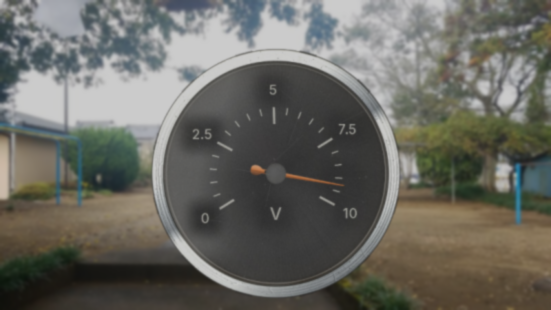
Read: 9.25V
